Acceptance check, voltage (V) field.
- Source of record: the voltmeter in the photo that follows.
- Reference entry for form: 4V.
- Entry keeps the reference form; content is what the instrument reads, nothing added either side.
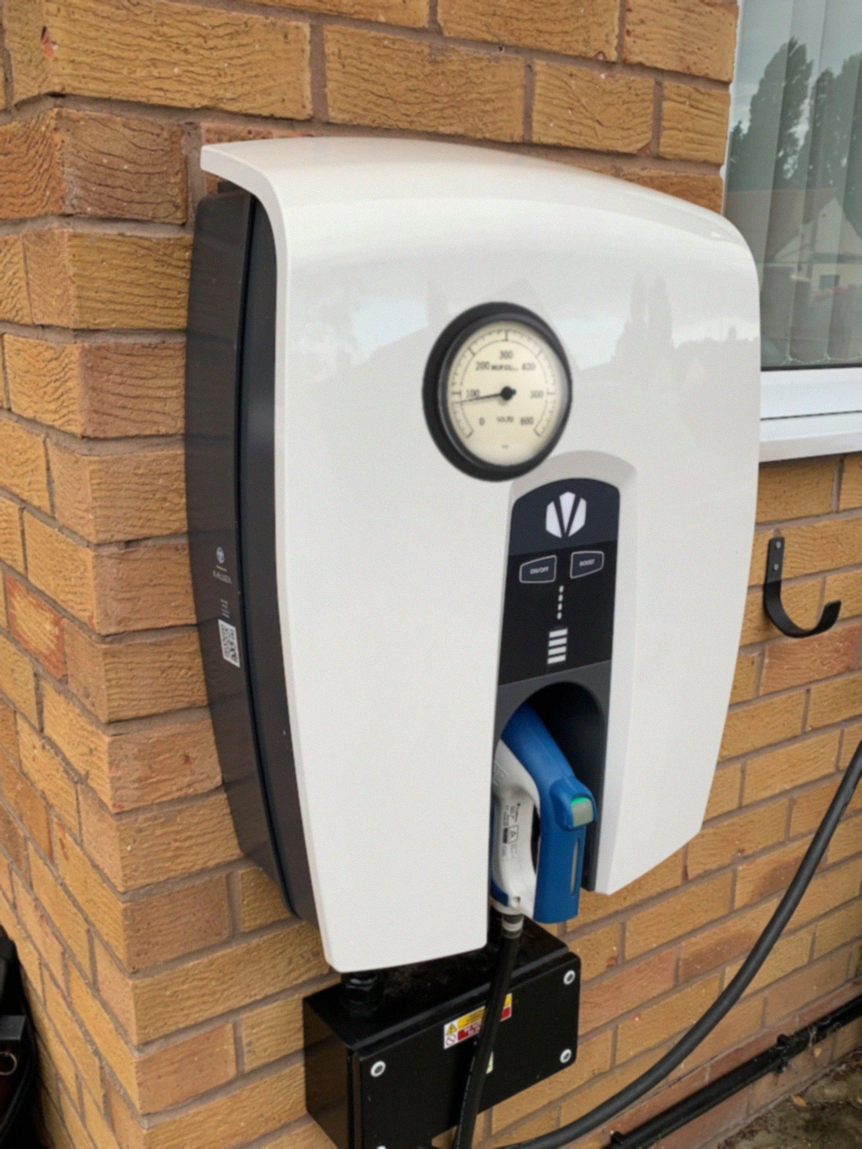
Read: 80V
